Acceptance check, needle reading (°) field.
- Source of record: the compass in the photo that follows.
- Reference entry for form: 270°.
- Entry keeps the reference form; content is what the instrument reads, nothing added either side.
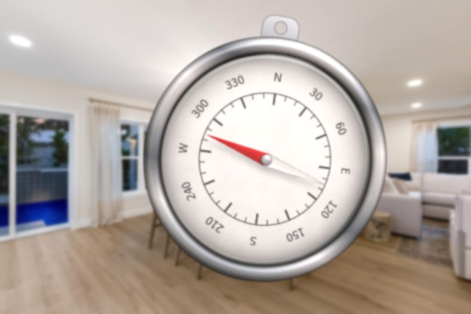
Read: 285°
